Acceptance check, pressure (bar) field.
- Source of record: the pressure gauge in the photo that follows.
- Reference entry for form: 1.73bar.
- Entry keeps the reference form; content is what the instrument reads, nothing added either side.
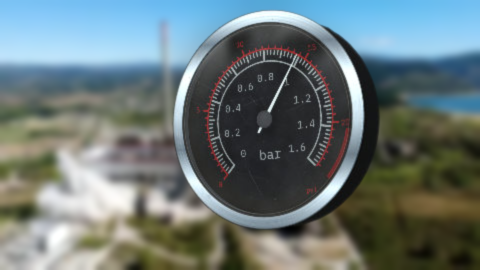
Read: 1bar
